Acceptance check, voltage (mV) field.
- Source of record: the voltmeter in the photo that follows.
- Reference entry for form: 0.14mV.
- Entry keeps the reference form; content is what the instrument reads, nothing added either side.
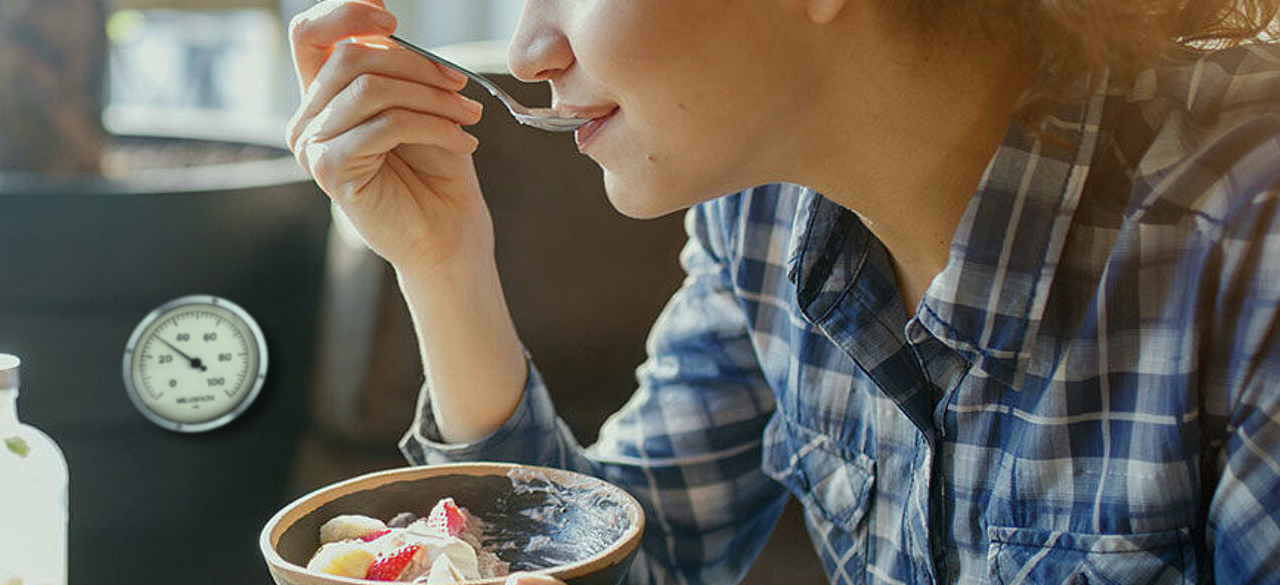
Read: 30mV
